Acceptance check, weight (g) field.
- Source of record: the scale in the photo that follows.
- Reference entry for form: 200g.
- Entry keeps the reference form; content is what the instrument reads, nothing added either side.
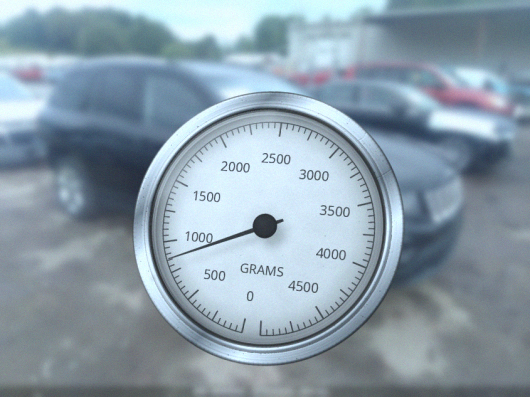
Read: 850g
